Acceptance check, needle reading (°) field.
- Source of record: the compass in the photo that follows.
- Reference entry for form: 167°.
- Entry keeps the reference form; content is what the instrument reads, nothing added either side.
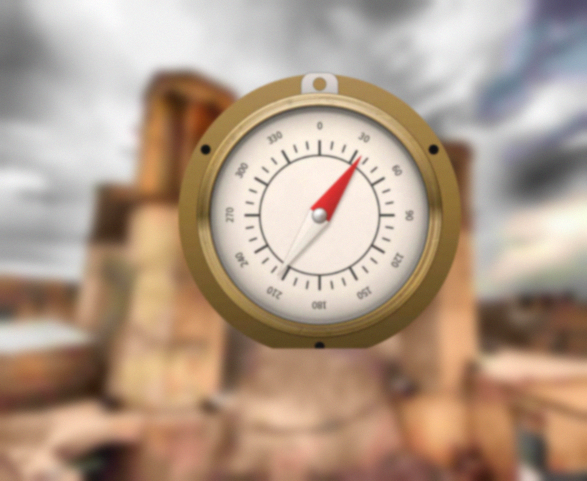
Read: 35°
